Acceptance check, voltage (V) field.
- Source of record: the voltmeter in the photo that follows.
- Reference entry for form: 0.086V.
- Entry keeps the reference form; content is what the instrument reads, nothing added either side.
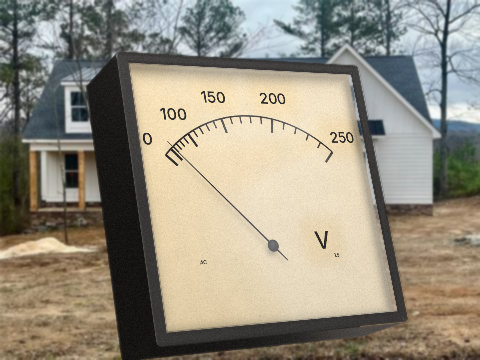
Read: 50V
